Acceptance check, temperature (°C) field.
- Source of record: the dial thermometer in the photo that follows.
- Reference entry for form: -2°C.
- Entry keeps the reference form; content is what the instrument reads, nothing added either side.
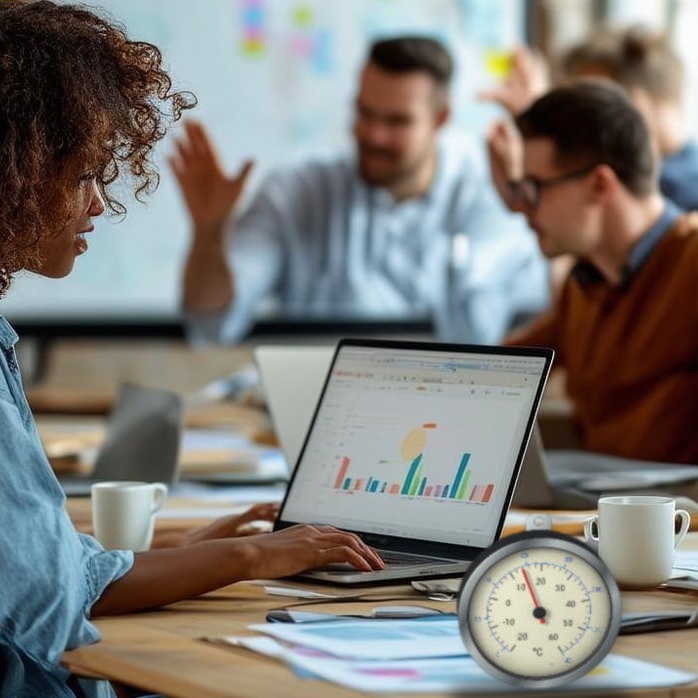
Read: 14°C
